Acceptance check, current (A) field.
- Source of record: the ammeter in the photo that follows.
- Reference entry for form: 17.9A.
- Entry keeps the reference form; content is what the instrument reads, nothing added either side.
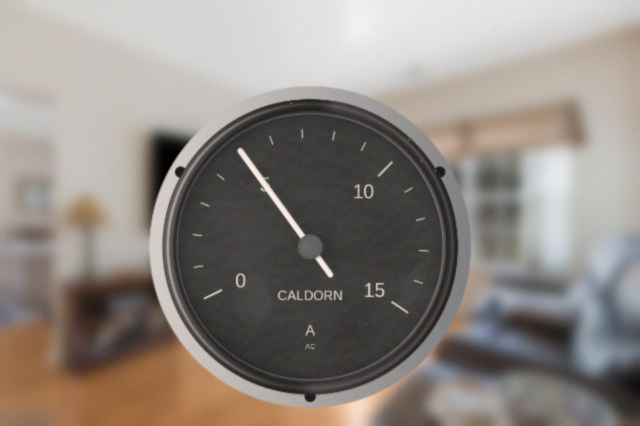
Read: 5A
